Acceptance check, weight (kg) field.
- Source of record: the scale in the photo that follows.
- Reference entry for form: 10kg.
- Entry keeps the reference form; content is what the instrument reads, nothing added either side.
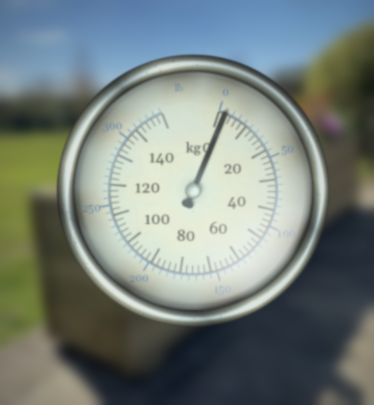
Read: 2kg
